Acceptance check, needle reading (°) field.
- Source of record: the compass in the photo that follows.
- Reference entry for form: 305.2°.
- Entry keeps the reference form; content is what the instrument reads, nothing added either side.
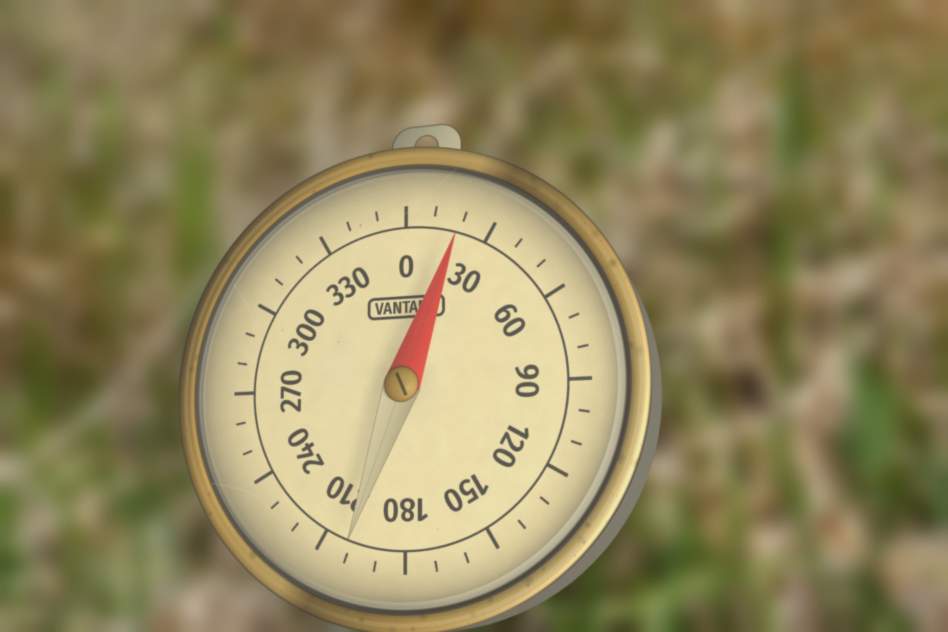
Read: 20°
